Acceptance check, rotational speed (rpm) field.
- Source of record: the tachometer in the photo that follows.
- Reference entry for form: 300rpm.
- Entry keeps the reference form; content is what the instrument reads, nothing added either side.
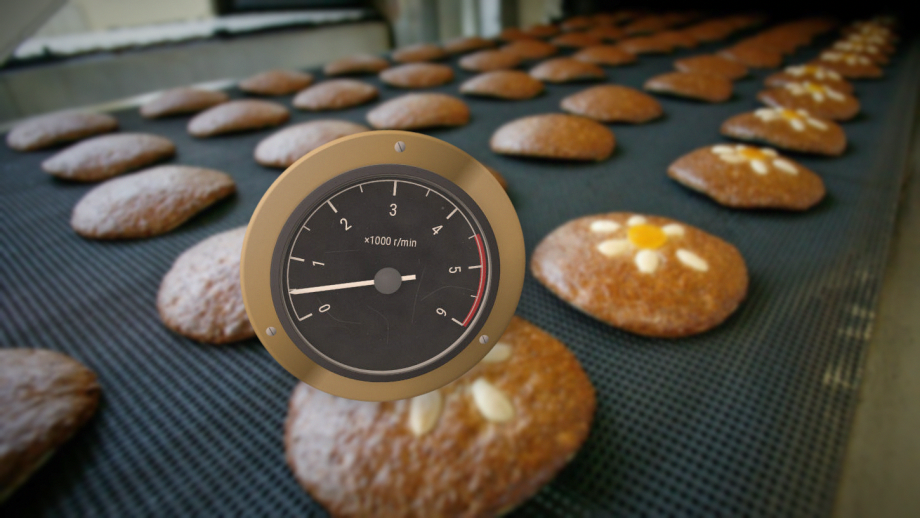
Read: 500rpm
